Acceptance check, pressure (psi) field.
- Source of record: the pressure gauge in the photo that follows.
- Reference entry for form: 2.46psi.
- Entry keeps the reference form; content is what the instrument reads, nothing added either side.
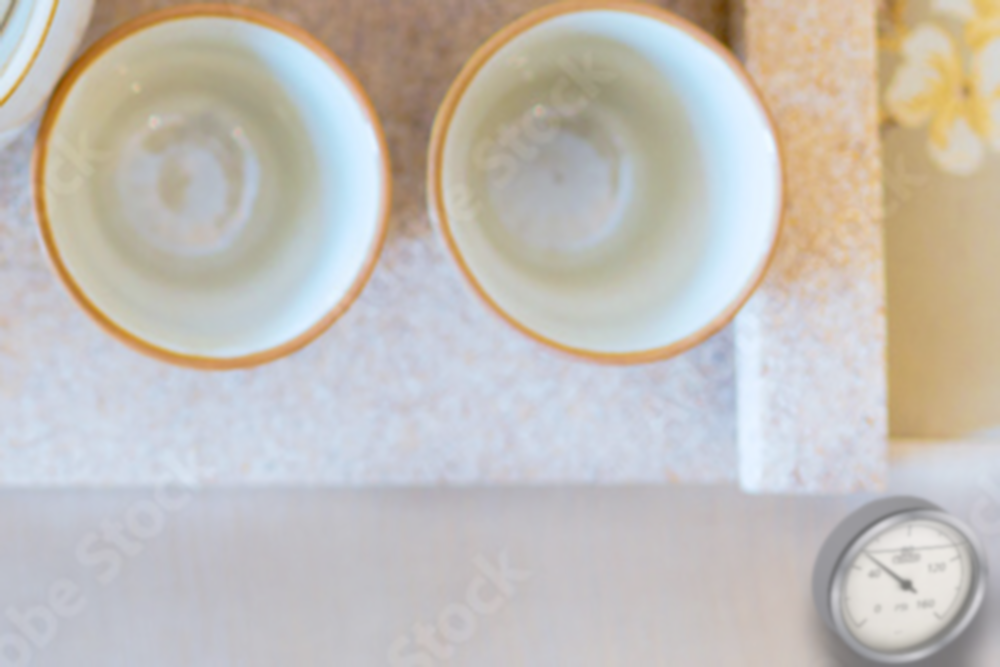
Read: 50psi
